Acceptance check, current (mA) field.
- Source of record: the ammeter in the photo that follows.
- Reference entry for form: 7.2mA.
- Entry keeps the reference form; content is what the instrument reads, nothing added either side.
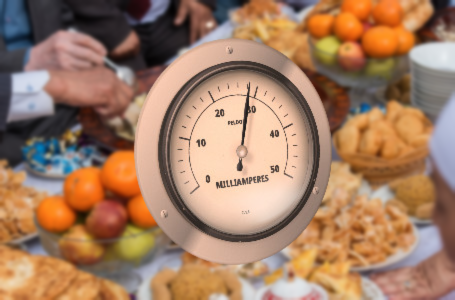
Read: 28mA
